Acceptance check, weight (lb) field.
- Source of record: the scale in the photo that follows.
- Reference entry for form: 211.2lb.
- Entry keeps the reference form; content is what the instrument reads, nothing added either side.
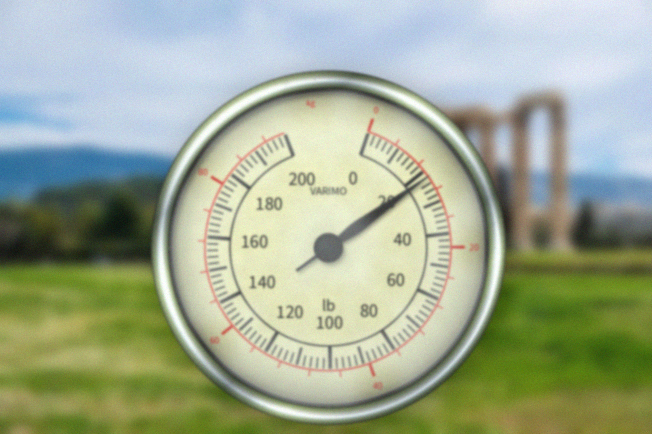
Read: 22lb
